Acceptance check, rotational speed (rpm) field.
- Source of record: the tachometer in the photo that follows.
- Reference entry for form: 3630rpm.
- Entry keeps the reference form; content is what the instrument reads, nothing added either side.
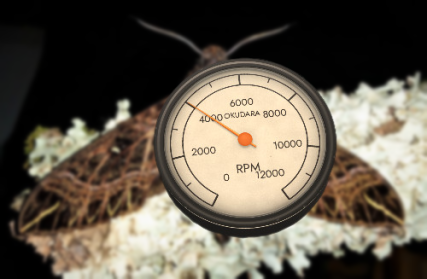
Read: 4000rpm
